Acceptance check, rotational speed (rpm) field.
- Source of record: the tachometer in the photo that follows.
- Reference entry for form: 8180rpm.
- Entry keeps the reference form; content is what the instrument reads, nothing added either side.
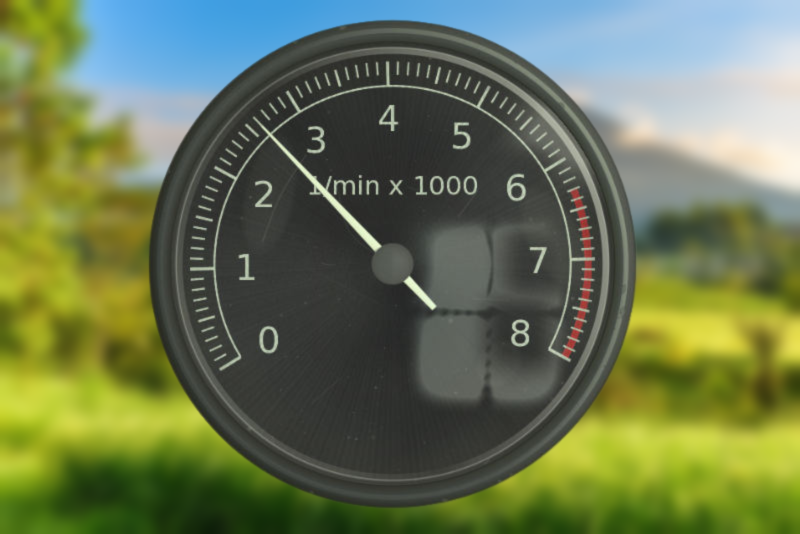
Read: 2600rpm
